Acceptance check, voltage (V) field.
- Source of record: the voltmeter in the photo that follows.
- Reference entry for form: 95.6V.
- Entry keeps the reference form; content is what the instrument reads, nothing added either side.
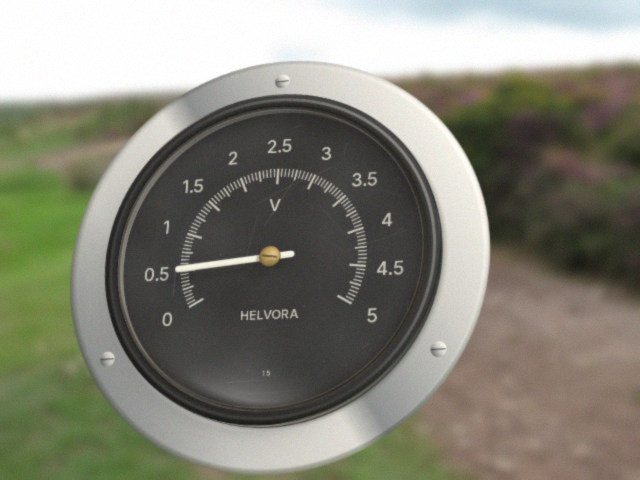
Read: 0.5V
